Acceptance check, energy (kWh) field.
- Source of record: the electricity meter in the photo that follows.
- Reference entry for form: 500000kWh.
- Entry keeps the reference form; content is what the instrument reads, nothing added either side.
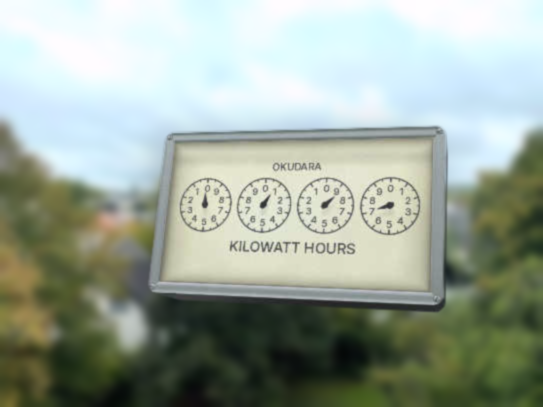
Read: 87kWh
